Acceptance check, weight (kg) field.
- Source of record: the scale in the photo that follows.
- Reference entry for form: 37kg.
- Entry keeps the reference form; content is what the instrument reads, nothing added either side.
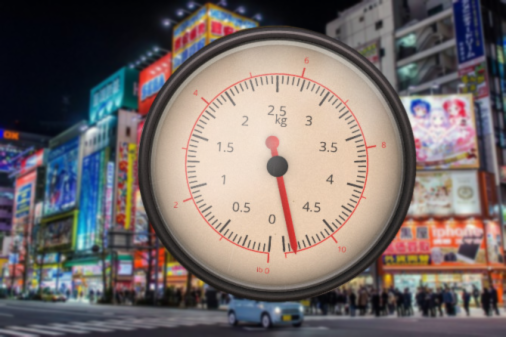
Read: 4.9kg
